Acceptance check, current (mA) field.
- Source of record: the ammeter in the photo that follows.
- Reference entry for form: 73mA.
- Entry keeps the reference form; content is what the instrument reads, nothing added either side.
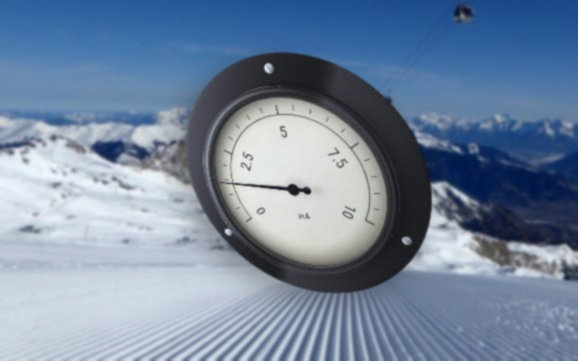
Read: 1.5mA
